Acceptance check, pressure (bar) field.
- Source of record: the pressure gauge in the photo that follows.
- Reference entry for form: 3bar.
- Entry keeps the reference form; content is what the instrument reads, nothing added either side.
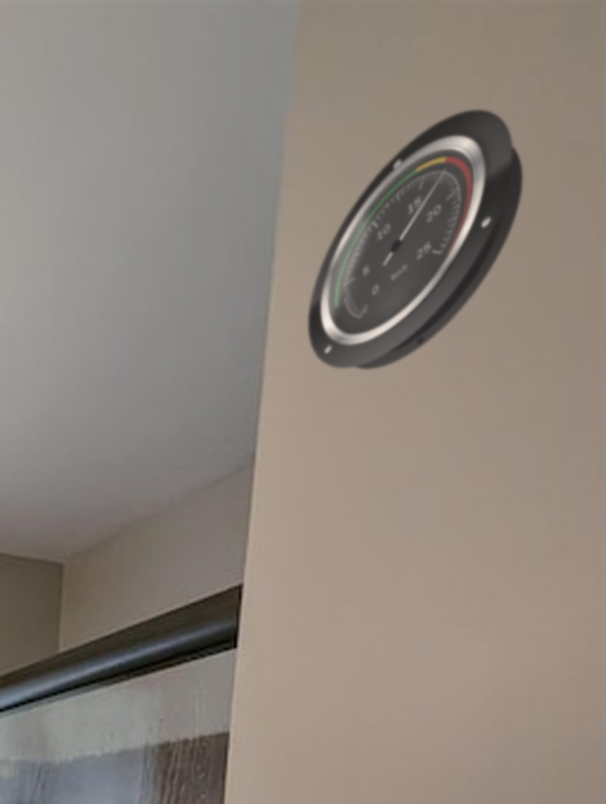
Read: 17.5bar
